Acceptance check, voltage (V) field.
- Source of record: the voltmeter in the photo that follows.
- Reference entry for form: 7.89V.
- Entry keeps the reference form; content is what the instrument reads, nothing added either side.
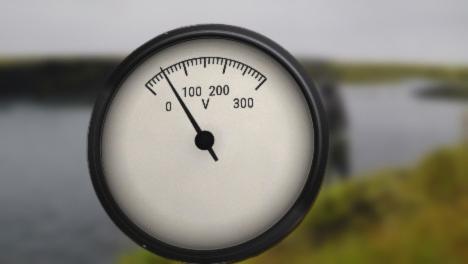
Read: 50V
